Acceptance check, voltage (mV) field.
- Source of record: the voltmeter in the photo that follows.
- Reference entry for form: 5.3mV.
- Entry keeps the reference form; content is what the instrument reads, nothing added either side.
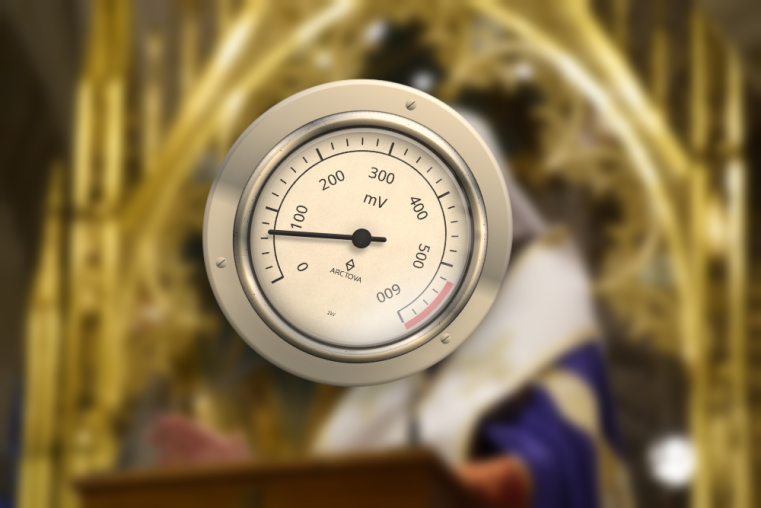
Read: 70mV
